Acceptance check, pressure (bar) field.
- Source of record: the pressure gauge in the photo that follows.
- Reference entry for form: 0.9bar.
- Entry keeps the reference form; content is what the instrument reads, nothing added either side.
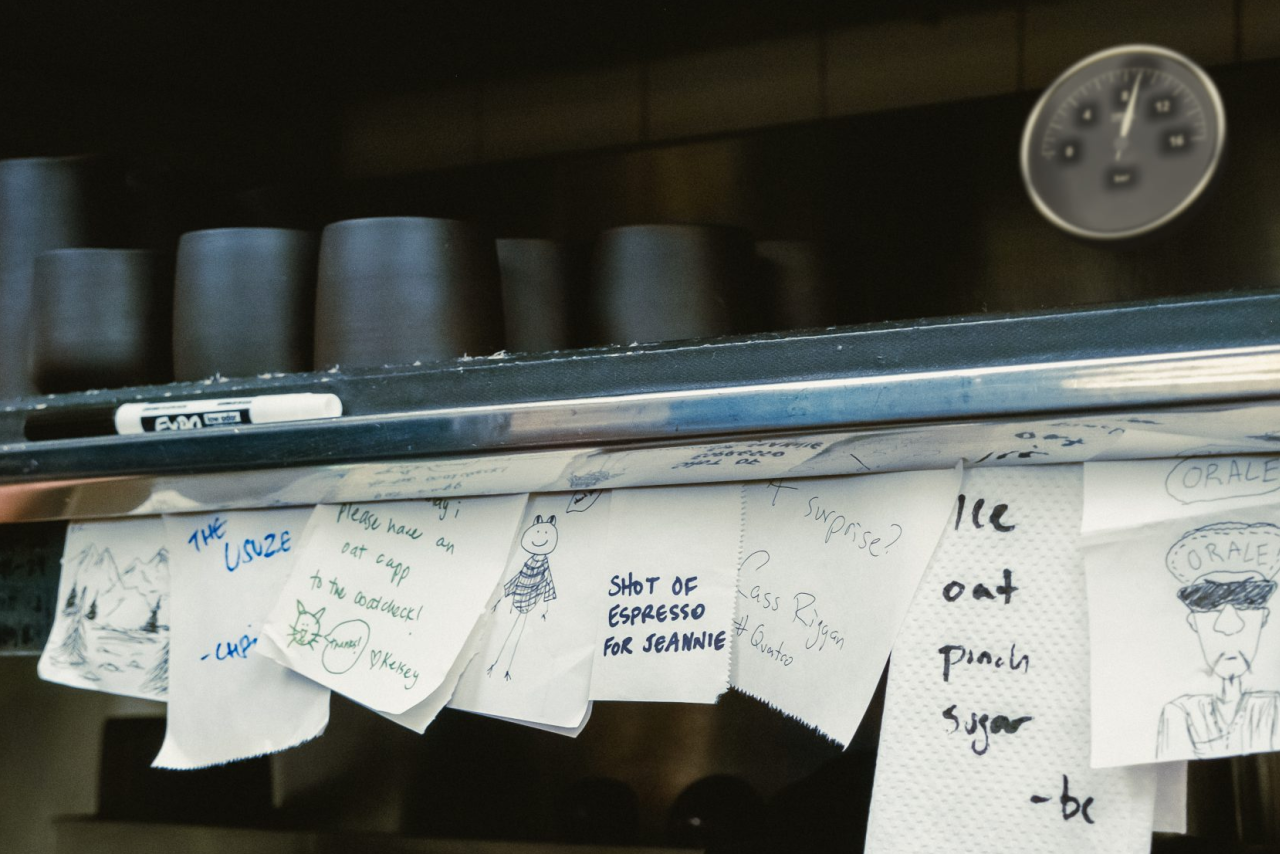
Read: 9bar
